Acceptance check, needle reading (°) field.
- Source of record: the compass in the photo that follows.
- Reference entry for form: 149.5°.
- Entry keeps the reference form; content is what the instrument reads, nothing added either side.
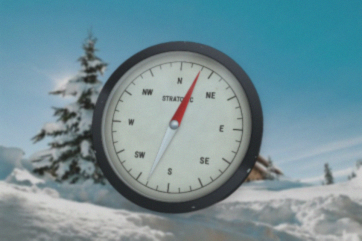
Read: 20°
